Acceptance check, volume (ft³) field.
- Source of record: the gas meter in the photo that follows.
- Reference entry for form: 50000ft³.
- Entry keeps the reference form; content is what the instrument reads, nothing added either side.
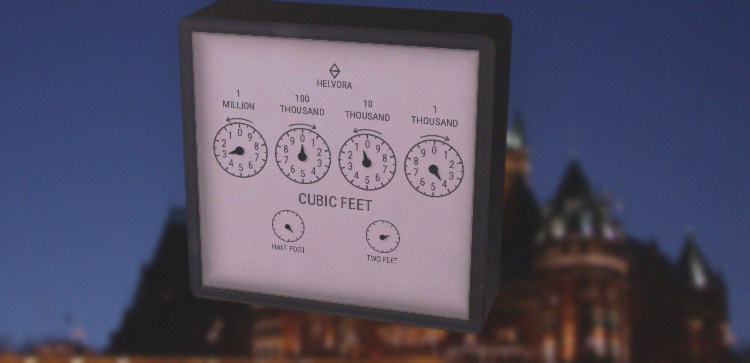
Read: 300400ft³
